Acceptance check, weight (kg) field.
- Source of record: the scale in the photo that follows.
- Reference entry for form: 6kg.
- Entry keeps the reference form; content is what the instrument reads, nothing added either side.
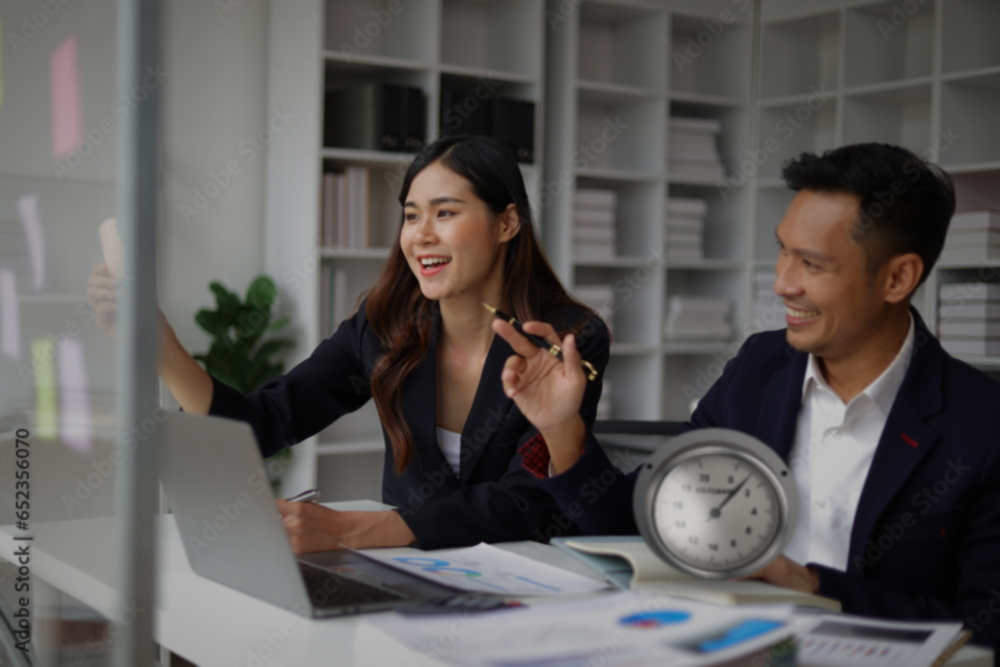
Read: 1kg
